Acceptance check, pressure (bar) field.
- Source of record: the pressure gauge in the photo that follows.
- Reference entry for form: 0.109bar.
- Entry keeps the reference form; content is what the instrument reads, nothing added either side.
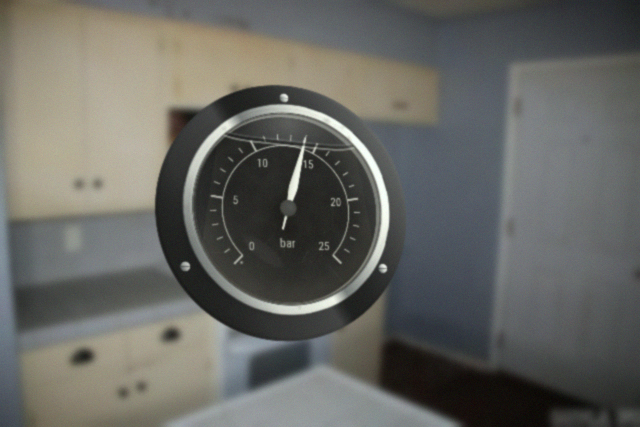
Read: 14bar
